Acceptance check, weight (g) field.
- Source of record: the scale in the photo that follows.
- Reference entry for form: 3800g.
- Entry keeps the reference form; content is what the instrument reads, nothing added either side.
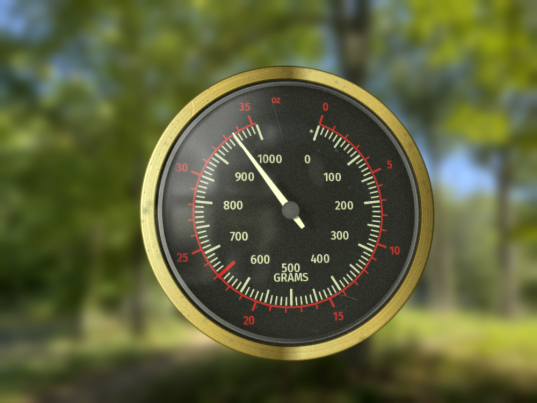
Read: 950g
